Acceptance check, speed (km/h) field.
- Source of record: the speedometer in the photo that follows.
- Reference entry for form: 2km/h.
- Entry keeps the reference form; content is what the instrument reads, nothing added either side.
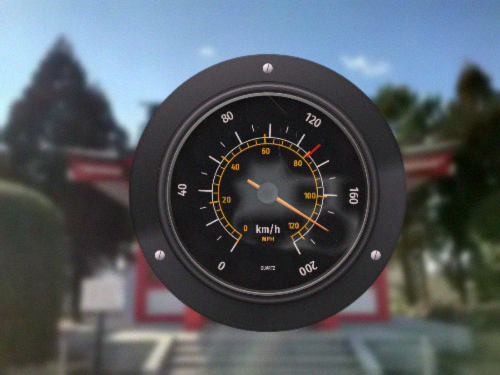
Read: 180km/h
